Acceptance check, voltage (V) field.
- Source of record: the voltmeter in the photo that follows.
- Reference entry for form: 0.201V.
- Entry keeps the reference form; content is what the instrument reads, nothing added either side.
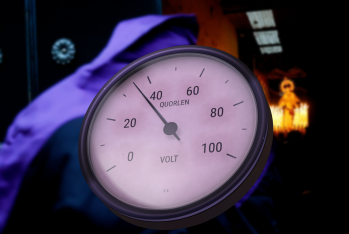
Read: 35V
